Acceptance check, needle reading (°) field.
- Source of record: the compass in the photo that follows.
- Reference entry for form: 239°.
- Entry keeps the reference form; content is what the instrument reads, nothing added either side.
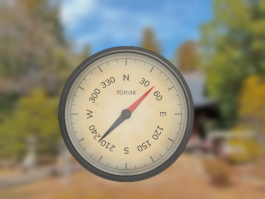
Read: 45°
